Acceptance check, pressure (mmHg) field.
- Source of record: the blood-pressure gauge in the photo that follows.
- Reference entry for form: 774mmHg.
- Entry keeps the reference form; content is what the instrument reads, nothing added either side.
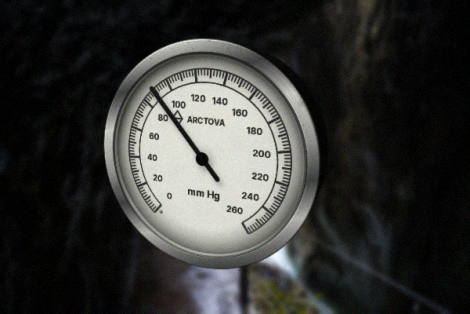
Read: 90mmHg
